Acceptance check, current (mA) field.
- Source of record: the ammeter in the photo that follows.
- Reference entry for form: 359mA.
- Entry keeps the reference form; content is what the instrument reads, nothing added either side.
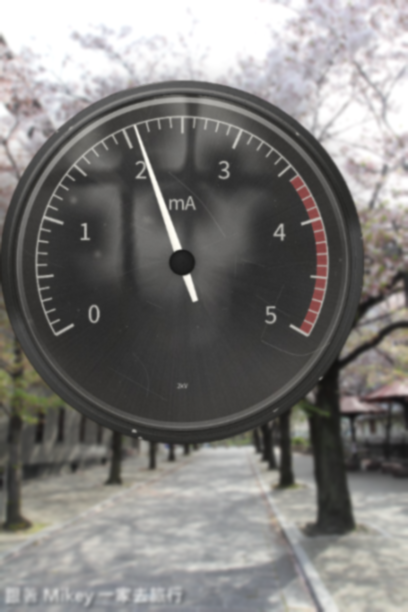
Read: 2.1mA
